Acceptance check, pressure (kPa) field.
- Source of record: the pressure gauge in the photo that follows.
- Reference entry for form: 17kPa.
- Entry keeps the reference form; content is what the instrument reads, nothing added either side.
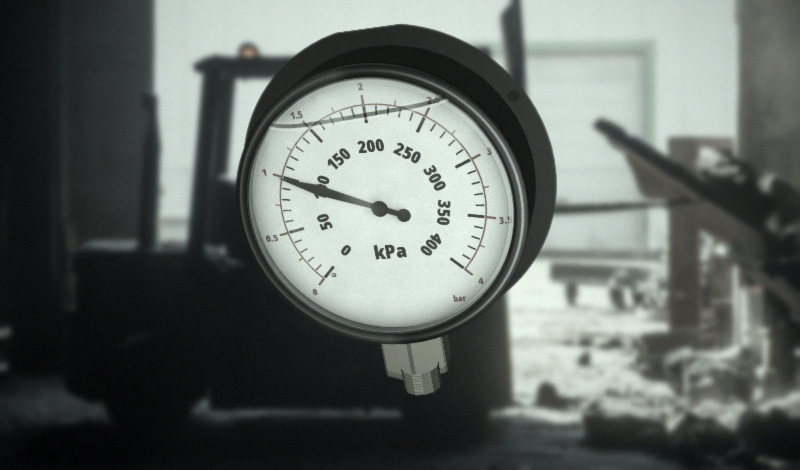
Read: 100kPa
